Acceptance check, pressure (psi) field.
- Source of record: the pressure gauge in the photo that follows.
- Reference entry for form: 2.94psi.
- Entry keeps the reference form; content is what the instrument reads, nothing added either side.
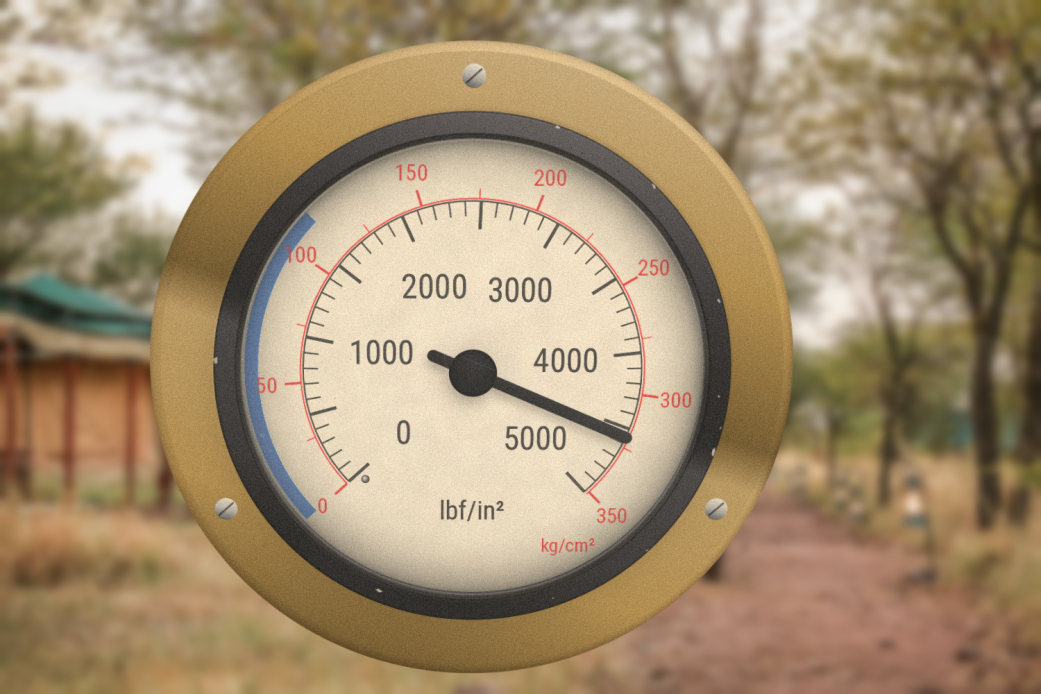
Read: 4550psi
